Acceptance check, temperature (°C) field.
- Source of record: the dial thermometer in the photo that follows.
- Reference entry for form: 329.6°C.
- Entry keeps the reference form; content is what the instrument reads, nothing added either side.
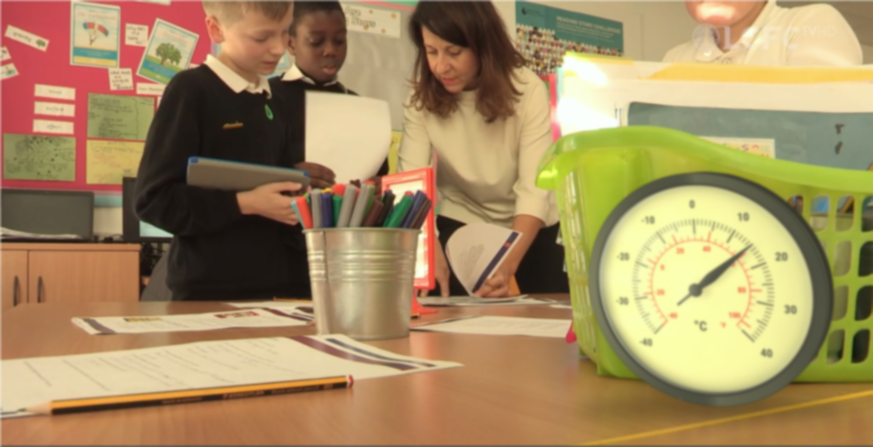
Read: 15°C
